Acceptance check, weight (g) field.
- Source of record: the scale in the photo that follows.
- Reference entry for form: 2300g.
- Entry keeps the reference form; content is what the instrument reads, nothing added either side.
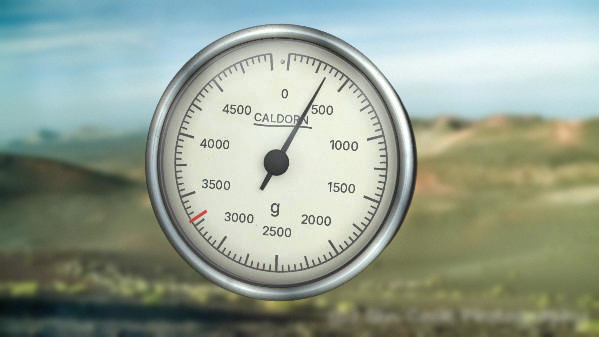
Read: 350g
